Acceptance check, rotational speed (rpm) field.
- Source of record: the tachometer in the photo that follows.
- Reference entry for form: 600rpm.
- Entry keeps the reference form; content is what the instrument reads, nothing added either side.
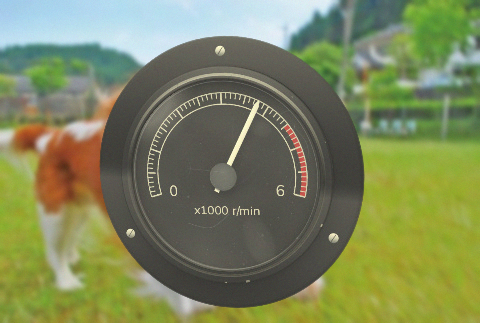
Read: 3800rpm
